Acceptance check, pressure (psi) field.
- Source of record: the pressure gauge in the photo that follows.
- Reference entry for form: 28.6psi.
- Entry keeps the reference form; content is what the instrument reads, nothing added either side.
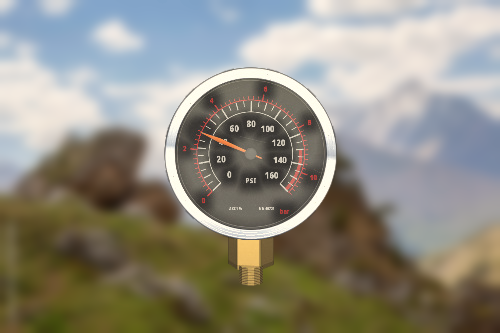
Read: 40psi
